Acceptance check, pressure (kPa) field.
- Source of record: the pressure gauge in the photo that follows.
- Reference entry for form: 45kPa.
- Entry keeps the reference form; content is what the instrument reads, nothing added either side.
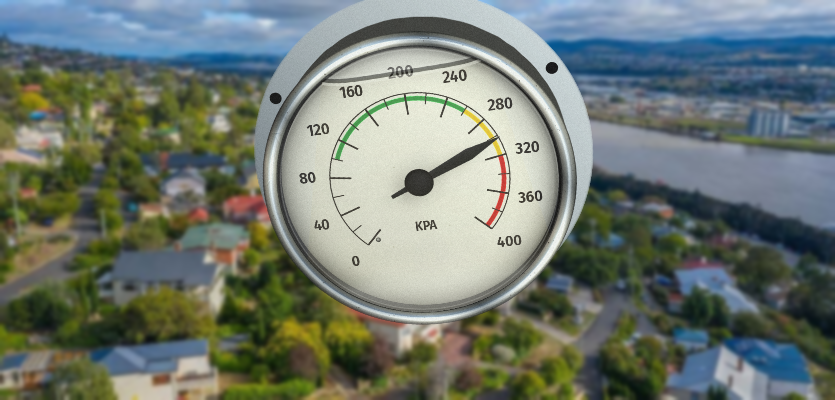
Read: 300kPa
